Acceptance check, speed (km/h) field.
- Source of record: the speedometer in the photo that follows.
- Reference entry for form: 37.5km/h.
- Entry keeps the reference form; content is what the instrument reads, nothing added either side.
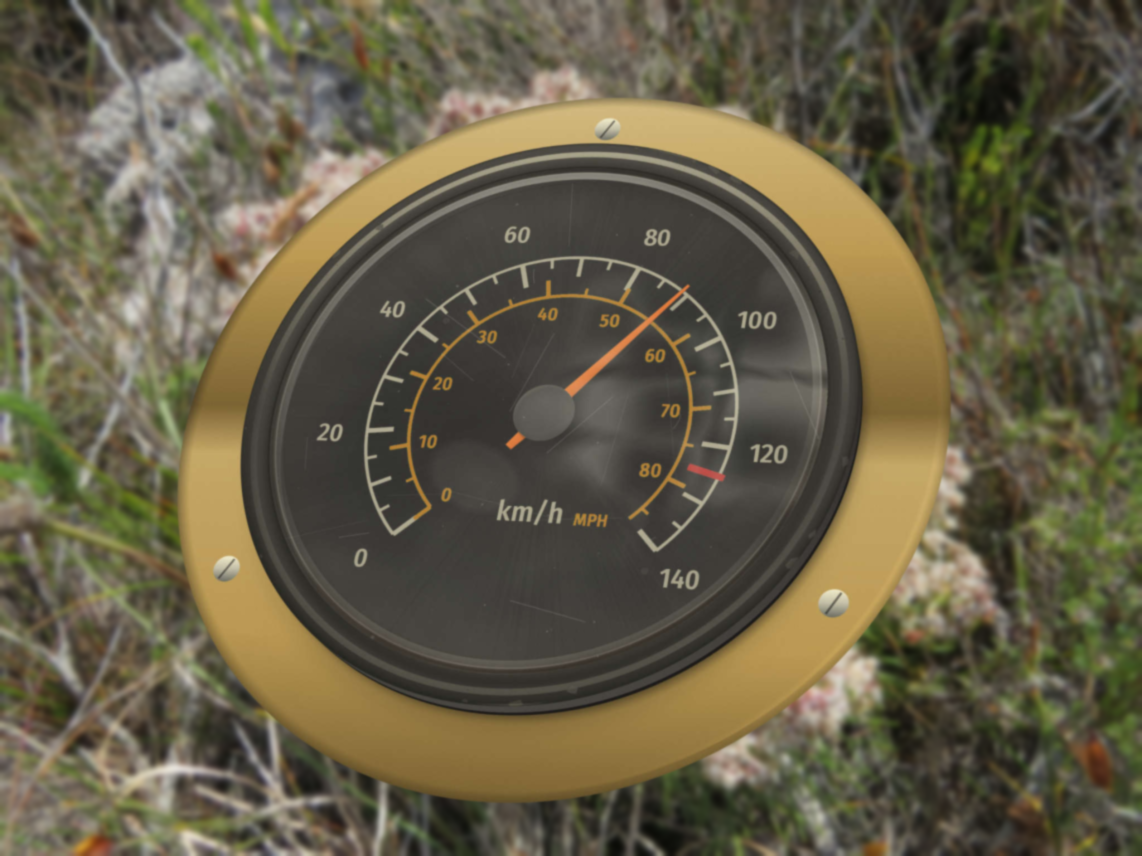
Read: 90km/h
